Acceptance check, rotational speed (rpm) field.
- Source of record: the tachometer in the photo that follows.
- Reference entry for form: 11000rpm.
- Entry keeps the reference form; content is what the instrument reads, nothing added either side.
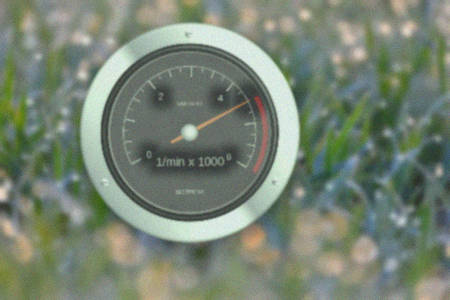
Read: 4500rpm
